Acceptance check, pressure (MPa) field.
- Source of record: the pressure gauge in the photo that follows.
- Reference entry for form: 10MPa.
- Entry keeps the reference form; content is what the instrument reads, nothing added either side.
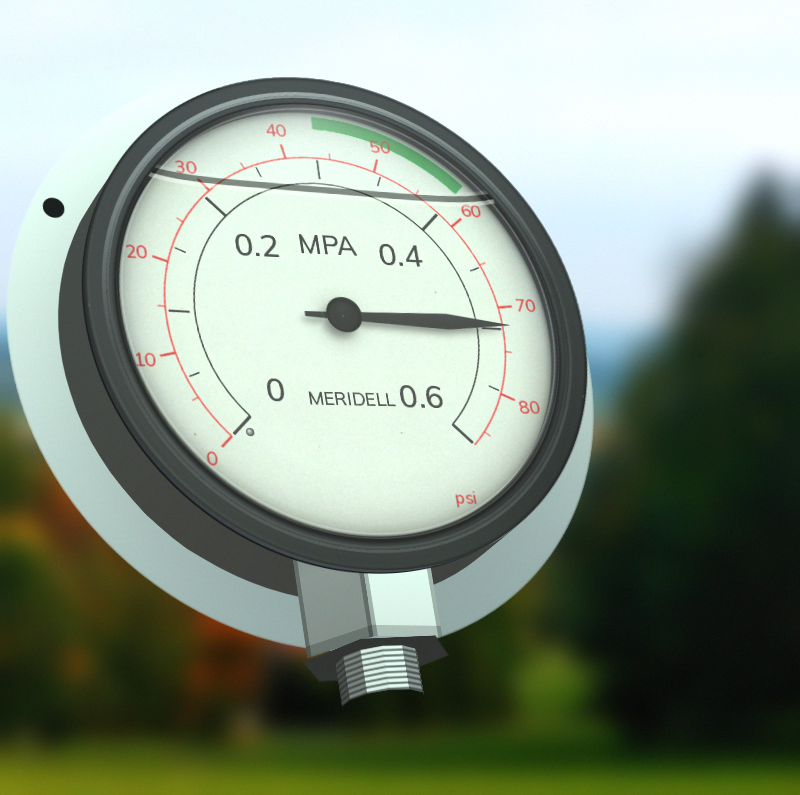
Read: 0.5MPa
